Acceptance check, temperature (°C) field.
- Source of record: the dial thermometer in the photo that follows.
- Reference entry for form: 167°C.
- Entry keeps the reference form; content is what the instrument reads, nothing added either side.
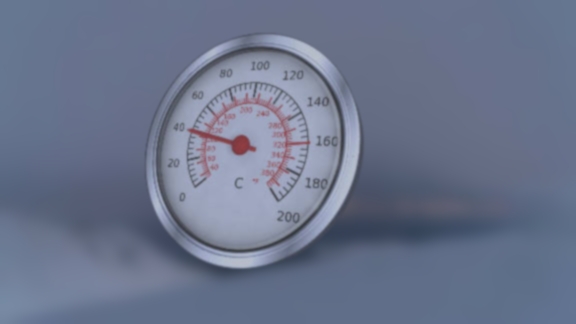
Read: 40°C
